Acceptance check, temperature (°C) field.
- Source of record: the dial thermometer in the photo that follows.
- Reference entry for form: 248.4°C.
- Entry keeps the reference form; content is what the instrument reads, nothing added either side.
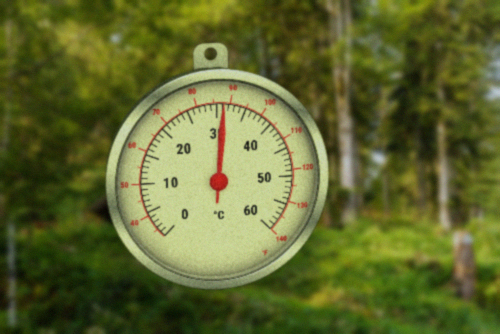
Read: 31°C
